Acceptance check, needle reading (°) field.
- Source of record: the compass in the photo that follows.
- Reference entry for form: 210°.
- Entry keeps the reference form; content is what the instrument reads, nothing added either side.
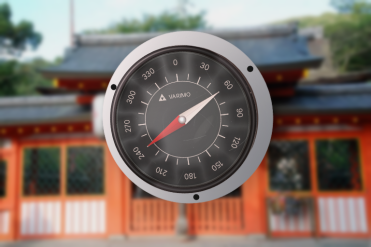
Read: 240°
